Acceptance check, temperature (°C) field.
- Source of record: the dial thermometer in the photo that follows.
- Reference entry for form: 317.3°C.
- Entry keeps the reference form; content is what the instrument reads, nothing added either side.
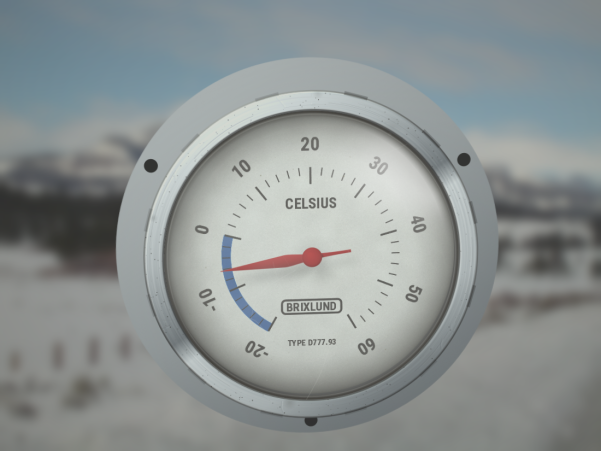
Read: -6°C
